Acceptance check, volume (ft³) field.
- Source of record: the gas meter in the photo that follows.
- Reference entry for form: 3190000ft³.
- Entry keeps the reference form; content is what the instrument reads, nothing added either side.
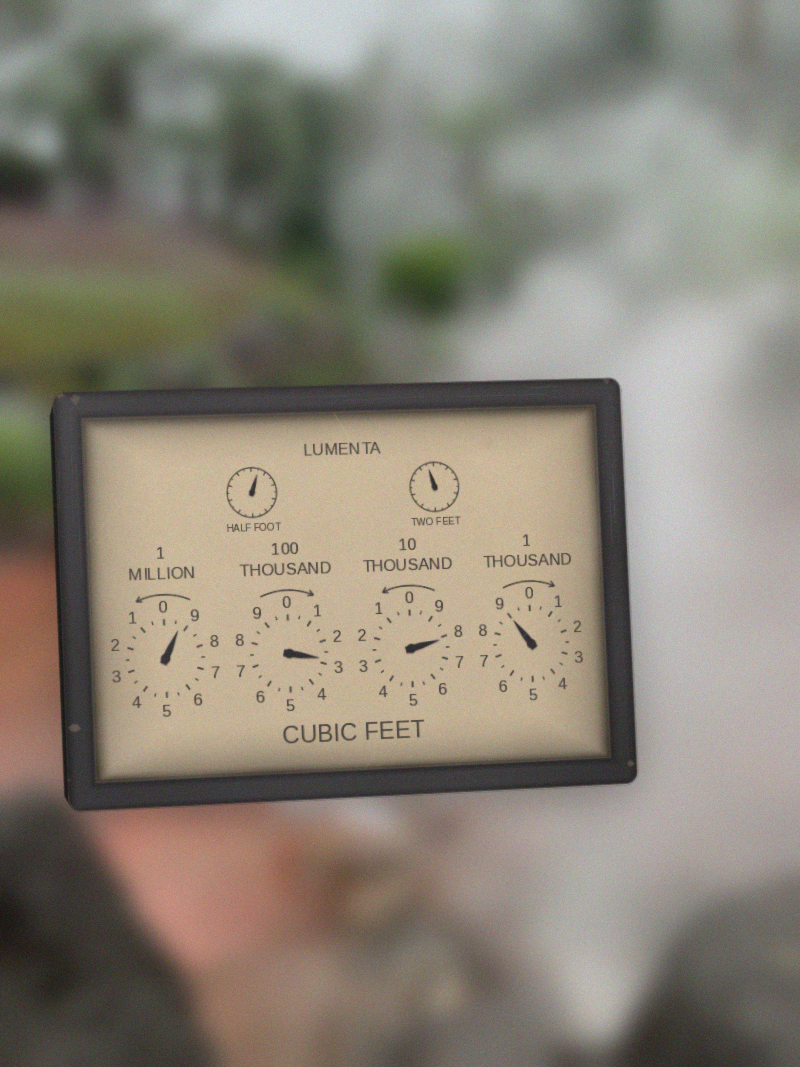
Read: 927900ft³
